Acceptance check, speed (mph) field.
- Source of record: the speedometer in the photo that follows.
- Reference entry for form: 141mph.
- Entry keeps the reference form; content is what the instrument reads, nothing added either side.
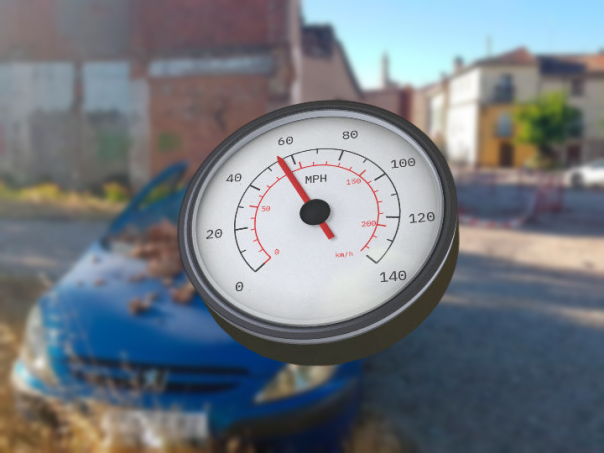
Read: 55mph
